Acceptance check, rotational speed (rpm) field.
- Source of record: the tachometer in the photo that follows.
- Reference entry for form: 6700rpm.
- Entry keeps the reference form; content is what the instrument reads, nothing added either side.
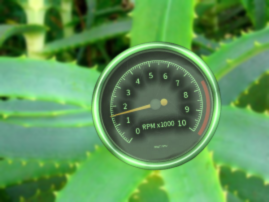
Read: 1500rpm
